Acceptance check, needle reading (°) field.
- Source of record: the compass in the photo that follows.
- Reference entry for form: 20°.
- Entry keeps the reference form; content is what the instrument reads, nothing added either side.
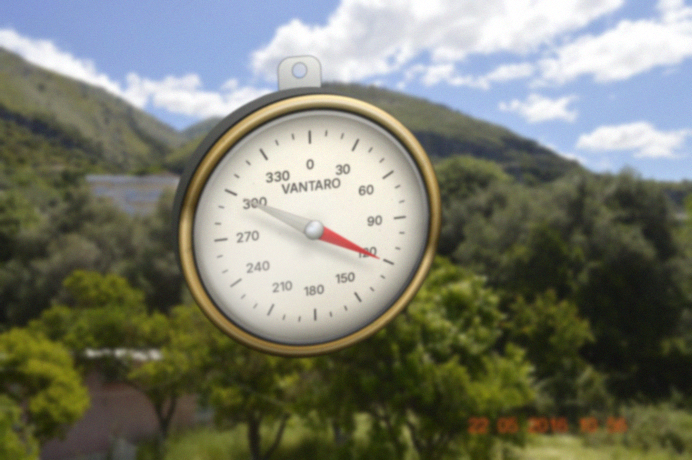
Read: 120°
